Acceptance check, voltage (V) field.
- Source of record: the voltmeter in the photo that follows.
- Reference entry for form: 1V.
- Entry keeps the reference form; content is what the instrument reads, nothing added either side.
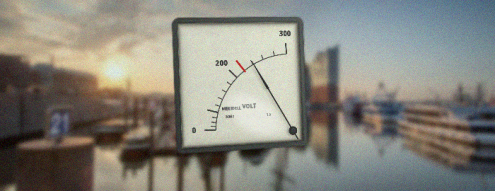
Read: 240V
